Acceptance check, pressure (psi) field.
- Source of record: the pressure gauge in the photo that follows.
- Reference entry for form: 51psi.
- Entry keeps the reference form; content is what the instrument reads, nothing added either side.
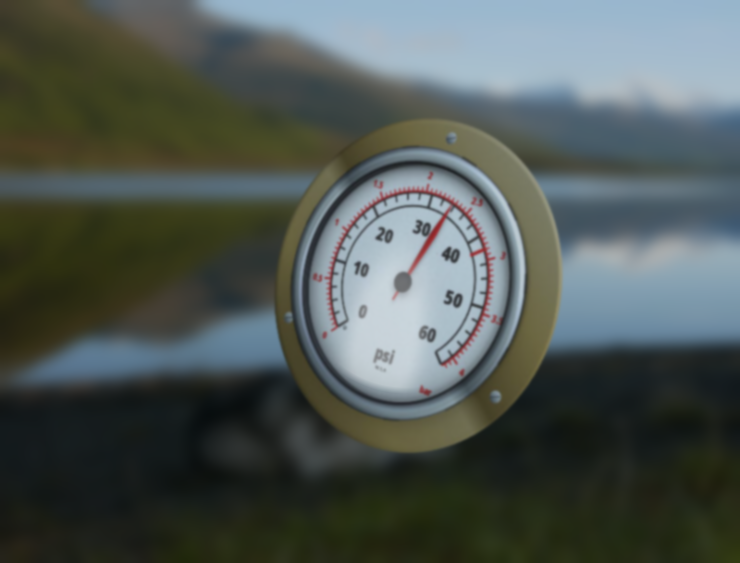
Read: 34psi
